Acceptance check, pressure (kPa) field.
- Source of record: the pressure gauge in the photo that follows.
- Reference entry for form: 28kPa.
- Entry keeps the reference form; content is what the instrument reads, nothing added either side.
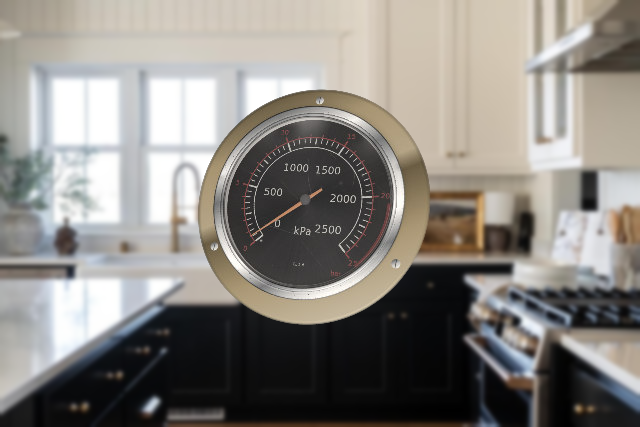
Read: 50kPa
